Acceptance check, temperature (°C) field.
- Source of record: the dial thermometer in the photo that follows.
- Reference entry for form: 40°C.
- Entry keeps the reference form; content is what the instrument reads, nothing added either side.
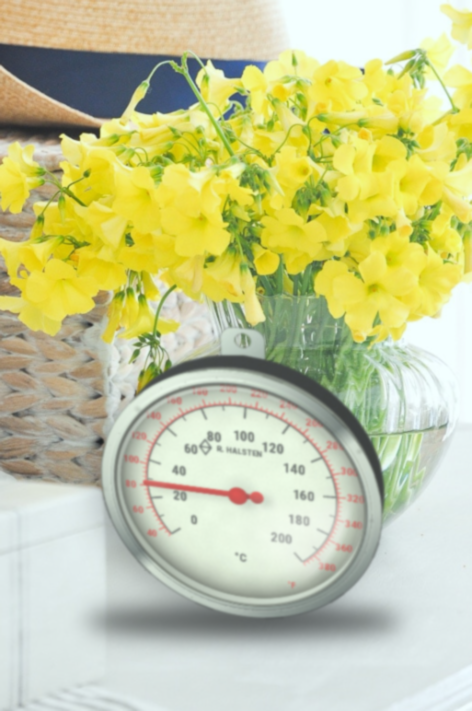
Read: 30°C
